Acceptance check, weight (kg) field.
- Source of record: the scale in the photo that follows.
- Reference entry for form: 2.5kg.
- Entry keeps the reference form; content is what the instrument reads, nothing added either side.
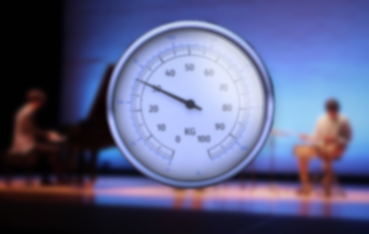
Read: 30kg
